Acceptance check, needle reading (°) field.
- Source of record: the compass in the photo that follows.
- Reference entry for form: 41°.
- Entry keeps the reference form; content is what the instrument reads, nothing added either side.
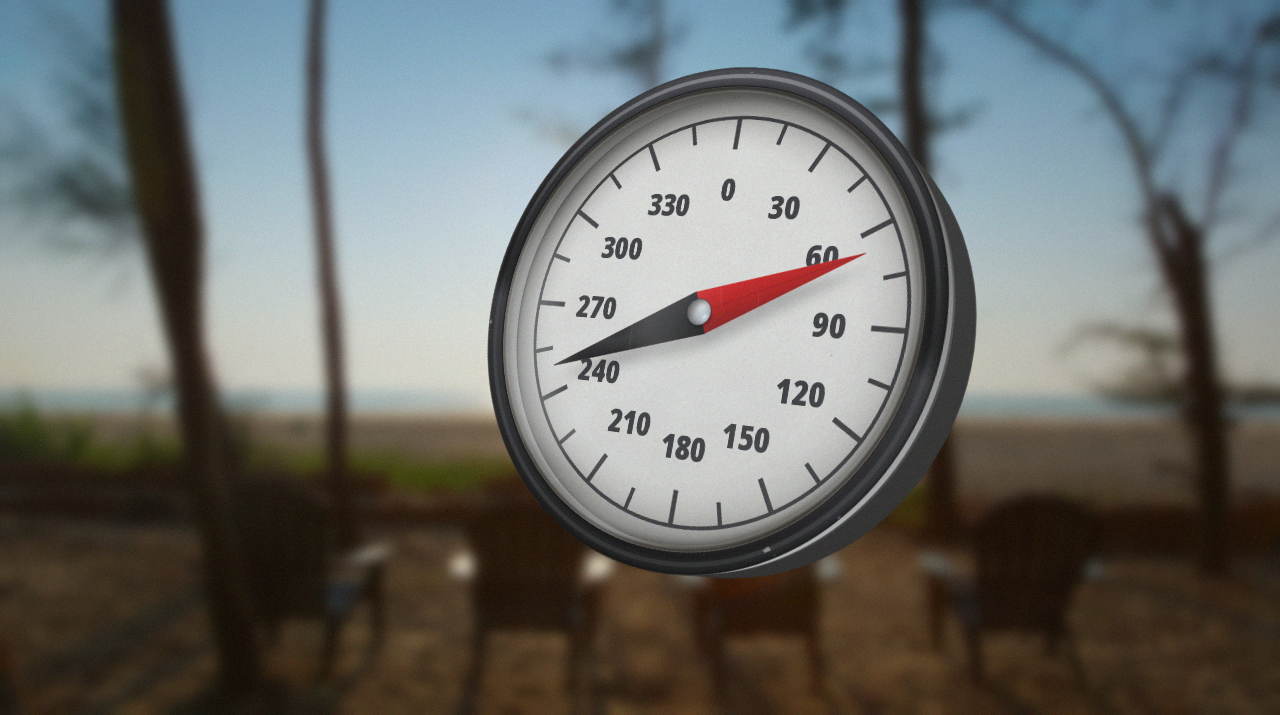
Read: 67.5°
